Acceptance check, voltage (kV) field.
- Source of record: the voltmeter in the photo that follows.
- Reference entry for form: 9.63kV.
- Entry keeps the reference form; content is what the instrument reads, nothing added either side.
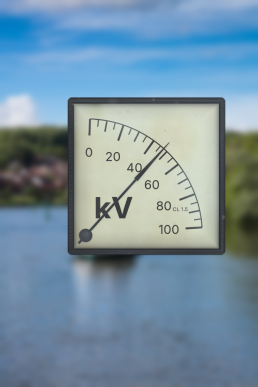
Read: 47.5kV
